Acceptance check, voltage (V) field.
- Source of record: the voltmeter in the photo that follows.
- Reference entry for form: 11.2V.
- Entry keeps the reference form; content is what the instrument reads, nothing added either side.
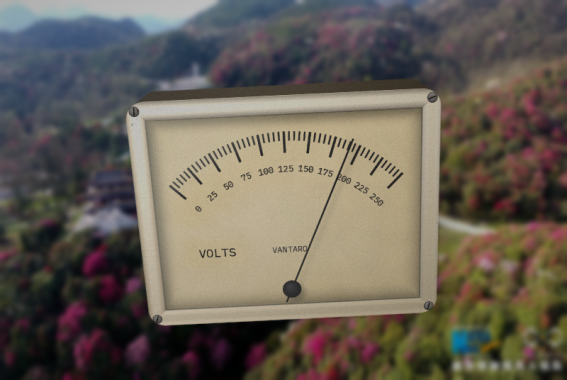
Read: 190V
